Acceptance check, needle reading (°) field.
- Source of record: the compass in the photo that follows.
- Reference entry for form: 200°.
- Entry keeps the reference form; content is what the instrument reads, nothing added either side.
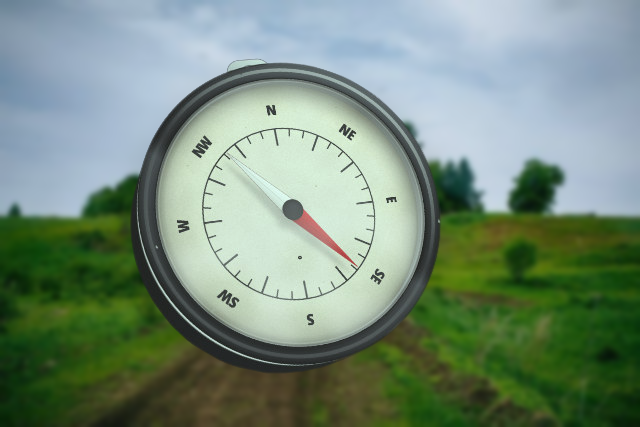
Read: 140°
